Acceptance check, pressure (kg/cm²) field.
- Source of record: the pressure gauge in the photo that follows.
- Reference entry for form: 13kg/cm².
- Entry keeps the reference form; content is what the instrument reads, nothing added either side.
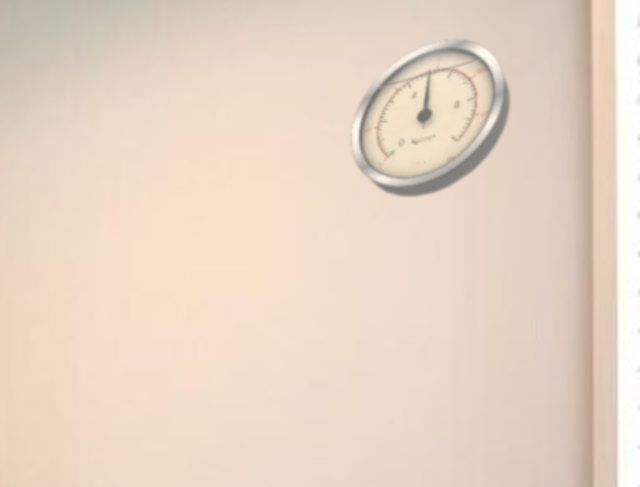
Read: 5kg/cm²
